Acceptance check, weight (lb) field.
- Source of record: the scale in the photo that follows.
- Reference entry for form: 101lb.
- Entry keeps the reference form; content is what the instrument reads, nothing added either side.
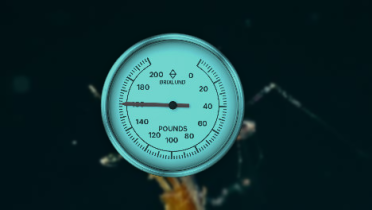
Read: 160lb
